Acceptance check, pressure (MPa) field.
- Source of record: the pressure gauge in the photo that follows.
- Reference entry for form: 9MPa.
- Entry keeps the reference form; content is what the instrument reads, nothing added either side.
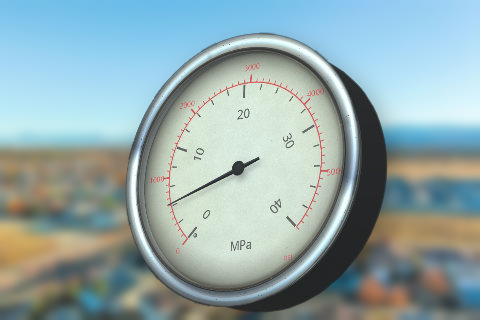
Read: 4MPa
